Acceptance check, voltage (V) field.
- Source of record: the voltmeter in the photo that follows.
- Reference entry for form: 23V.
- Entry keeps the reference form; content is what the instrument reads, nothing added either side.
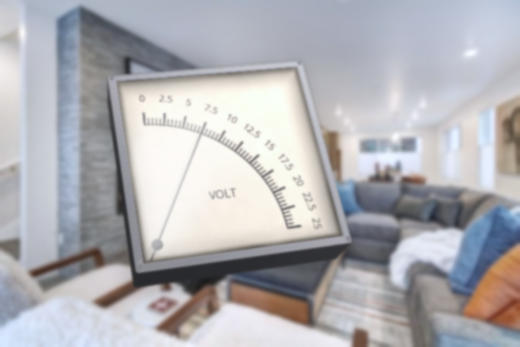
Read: 7.5V
